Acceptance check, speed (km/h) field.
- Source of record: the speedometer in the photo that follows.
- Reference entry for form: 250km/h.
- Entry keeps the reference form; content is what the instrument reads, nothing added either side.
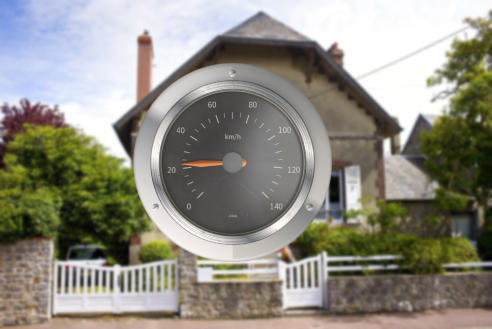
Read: 22.5km/h
